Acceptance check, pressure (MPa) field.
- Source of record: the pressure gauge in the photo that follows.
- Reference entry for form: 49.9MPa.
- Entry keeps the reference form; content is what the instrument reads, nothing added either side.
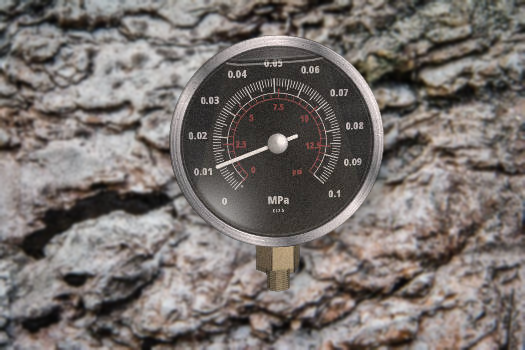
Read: 0.01MPa
